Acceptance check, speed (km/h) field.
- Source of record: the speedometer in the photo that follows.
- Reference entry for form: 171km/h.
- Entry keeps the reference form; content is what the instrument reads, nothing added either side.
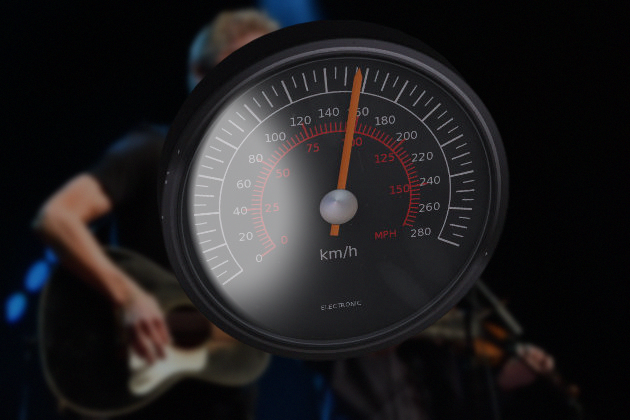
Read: 155km/h
